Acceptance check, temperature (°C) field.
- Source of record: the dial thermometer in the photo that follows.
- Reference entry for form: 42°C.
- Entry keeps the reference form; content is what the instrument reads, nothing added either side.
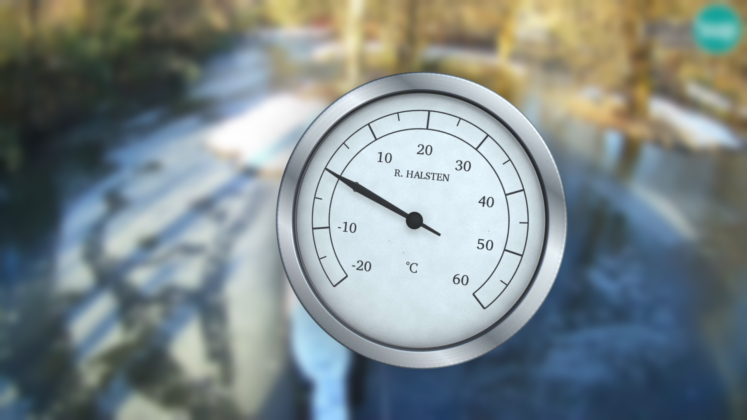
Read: 0°C
